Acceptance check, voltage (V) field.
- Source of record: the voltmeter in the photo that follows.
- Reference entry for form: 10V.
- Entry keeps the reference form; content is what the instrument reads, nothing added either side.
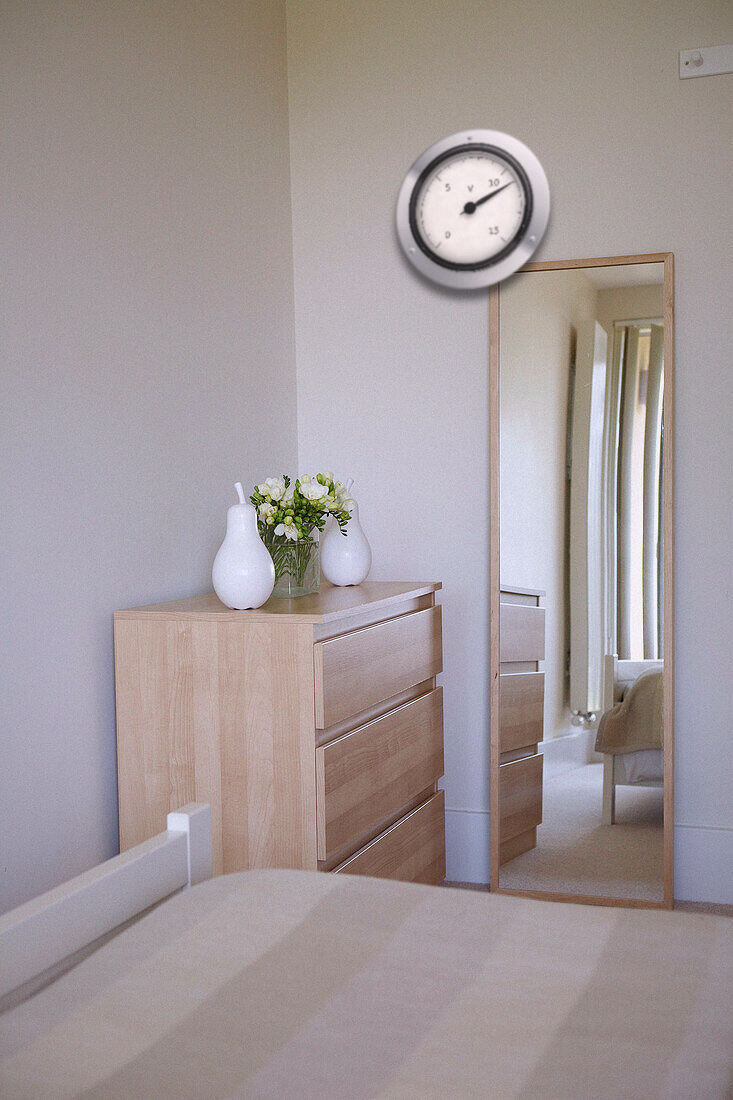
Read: 11V
